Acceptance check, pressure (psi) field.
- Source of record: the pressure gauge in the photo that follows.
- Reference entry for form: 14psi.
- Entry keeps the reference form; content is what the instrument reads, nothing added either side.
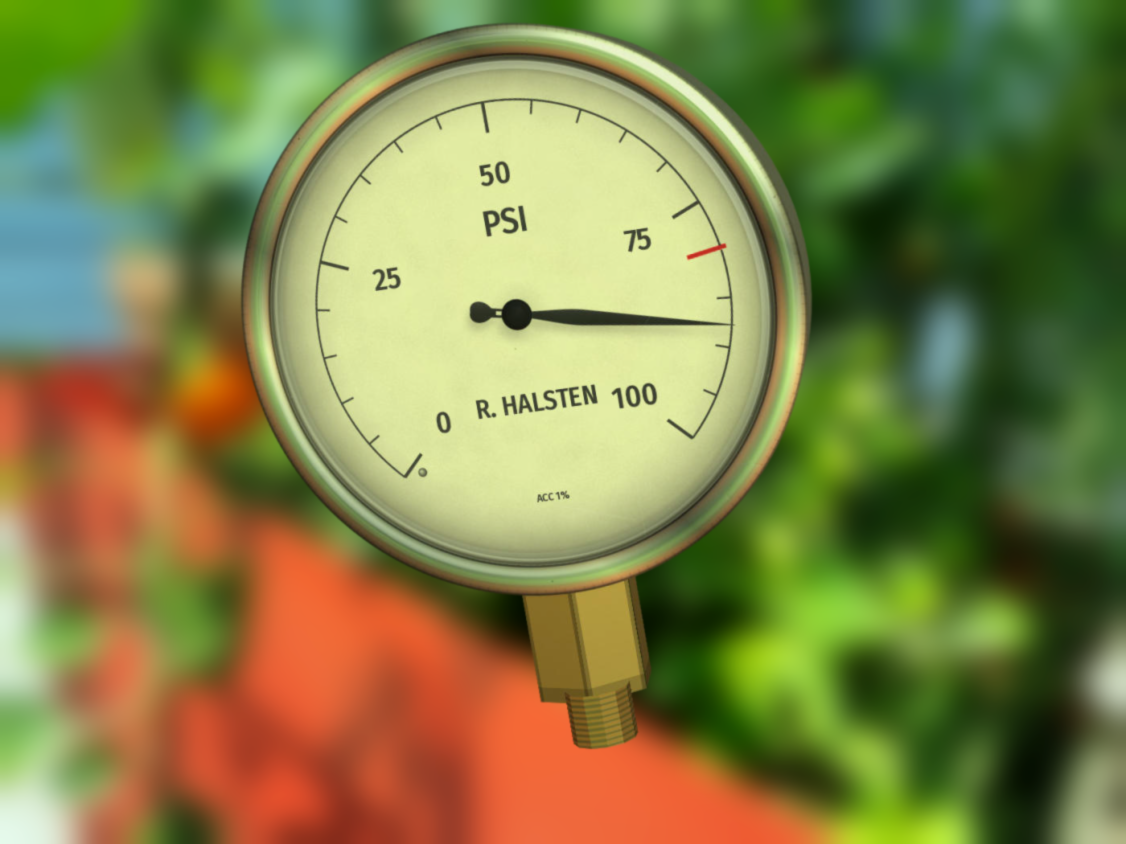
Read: 87.5psi
